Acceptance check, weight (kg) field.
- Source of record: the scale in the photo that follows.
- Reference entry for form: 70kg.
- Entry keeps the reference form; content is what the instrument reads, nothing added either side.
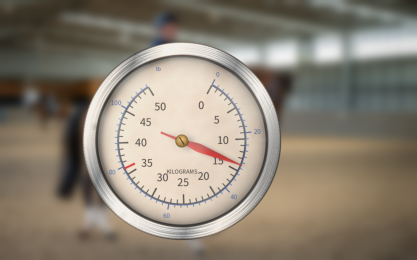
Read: 14kg
